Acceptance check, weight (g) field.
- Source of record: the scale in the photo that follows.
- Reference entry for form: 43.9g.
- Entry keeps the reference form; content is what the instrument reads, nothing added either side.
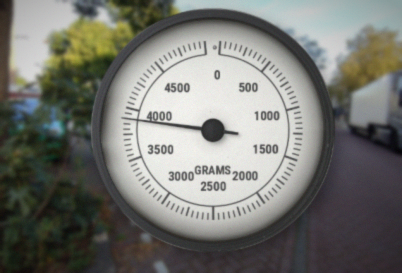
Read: 3900g
